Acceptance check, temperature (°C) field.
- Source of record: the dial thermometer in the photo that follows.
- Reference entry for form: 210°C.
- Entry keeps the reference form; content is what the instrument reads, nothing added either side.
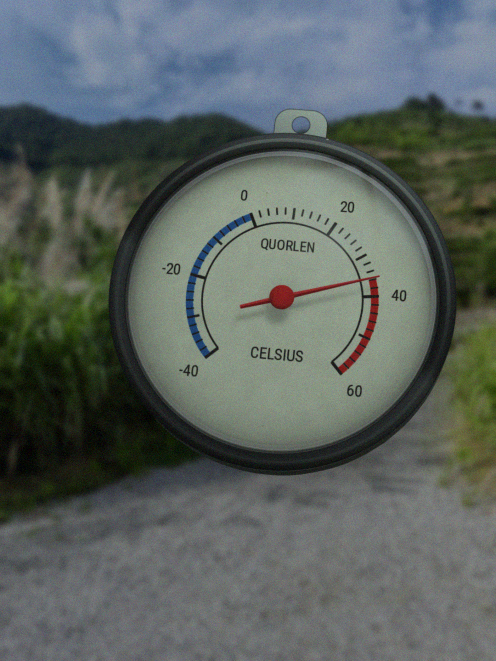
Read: 36°C
